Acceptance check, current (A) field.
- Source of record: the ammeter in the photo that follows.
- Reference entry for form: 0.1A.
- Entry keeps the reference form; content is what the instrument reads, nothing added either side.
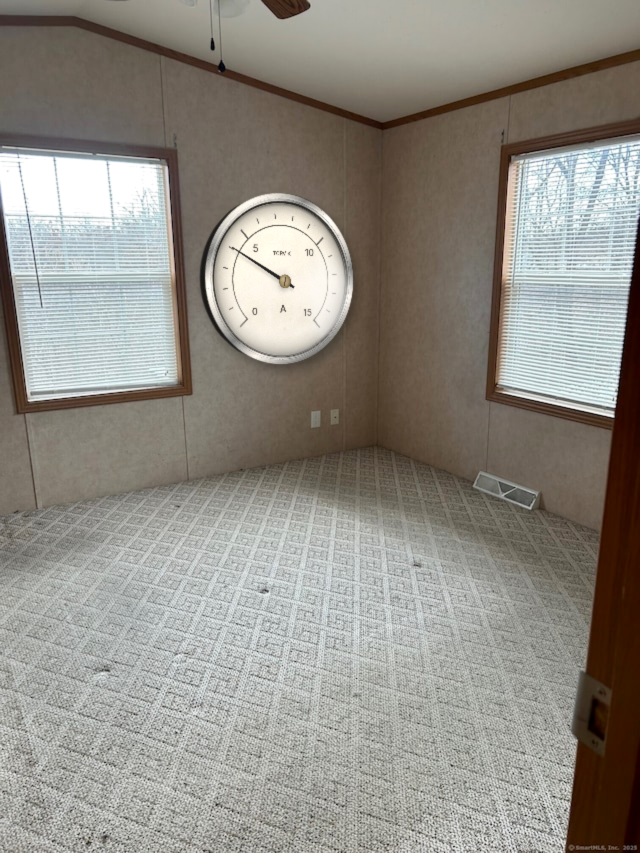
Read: 4A
